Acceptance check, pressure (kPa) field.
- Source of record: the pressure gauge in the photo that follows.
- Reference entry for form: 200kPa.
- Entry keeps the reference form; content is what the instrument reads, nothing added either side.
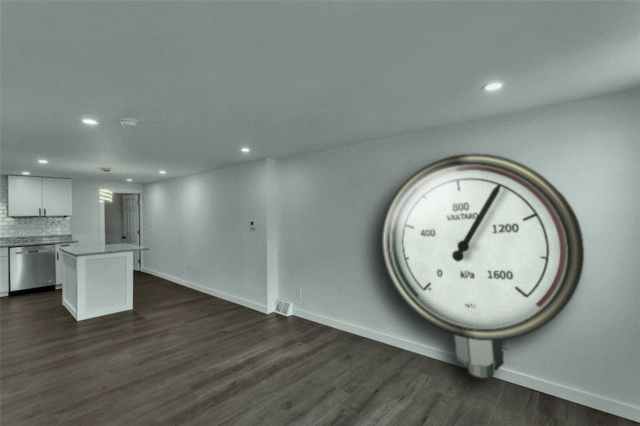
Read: 1000kPa
